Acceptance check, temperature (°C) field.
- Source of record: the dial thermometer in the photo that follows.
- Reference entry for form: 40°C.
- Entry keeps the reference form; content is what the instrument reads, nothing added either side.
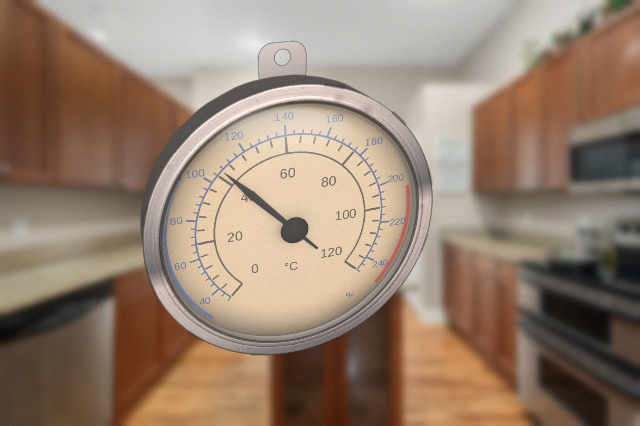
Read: 42°C
